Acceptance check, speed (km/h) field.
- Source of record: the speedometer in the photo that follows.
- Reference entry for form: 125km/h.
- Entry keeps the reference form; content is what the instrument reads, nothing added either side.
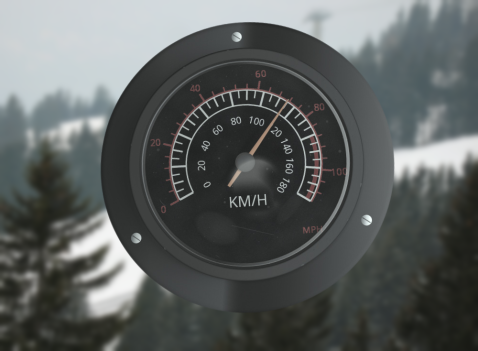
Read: 115km/h
